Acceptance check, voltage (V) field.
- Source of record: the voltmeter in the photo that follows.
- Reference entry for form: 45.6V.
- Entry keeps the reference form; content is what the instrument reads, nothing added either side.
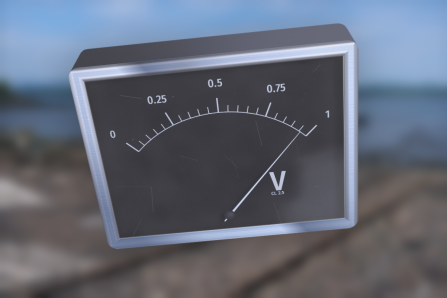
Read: 0.95V
